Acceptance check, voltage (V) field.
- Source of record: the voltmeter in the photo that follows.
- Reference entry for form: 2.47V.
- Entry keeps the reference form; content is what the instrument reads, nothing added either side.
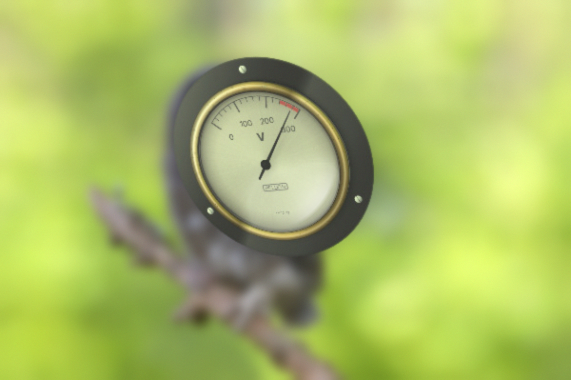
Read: 280V
